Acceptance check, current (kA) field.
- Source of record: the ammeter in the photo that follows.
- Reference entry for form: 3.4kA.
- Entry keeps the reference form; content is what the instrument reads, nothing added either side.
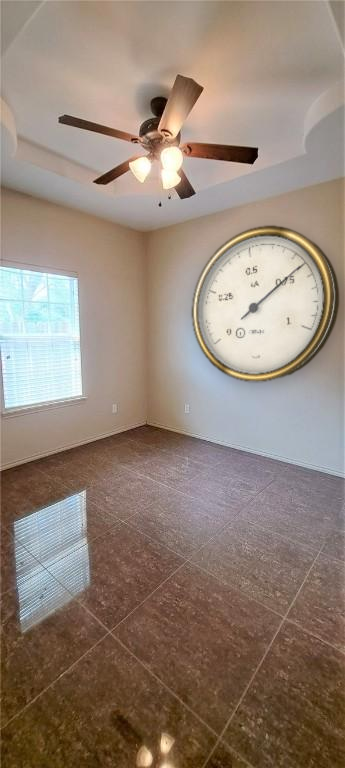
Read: 0.75kA
